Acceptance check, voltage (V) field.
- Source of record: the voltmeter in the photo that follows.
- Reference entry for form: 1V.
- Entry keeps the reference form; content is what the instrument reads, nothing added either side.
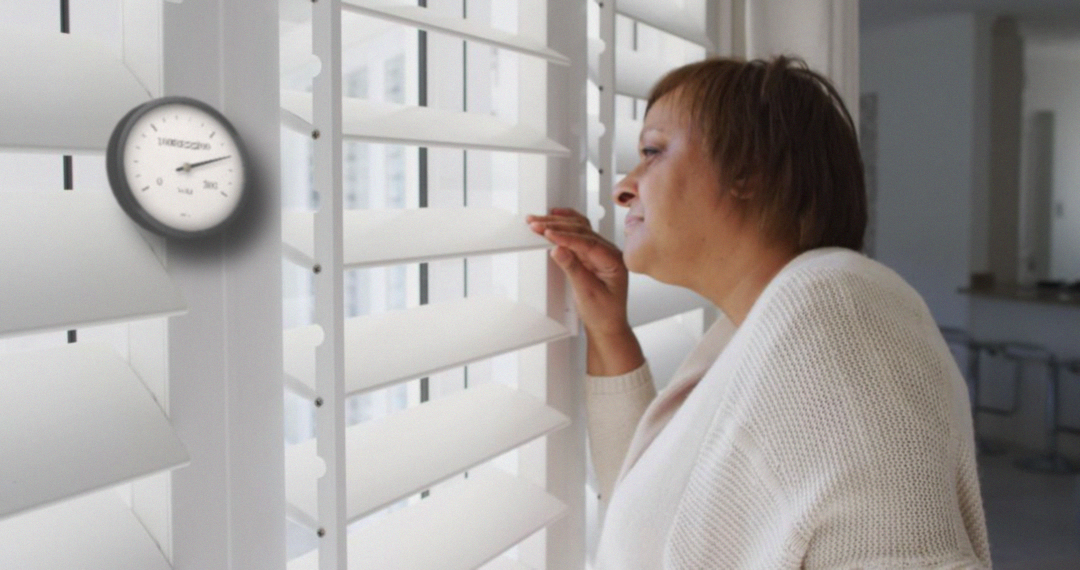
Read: 240V
